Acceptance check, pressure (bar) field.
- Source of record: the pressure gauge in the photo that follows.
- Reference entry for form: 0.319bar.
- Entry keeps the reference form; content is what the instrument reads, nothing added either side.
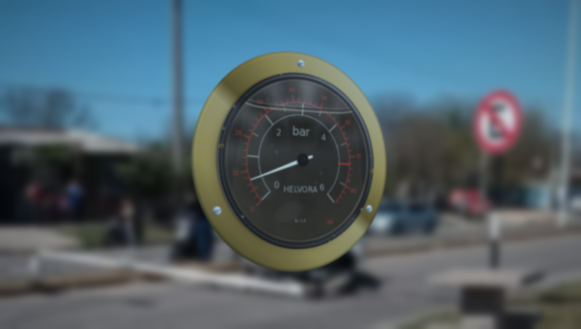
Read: 0.5bar
